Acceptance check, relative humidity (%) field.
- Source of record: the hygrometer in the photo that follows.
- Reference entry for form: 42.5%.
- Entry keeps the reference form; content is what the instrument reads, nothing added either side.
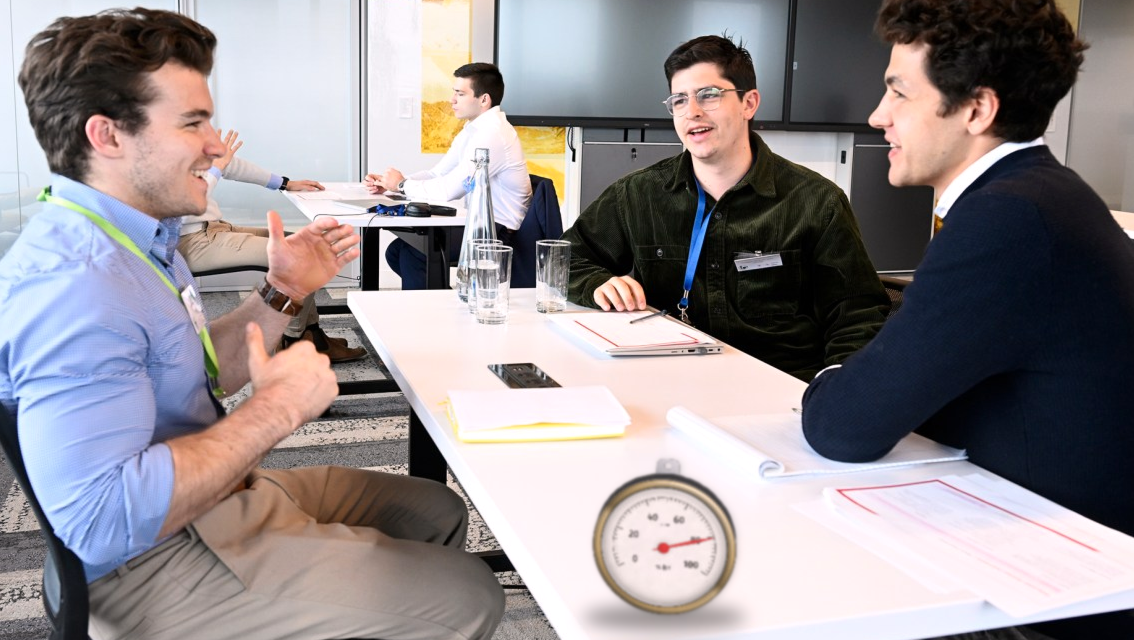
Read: 80%
